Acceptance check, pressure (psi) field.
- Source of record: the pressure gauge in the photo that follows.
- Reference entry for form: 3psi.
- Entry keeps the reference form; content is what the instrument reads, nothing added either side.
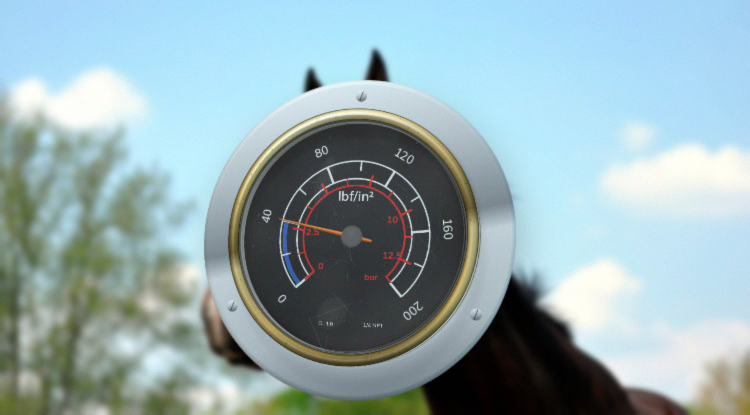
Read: 40psi
